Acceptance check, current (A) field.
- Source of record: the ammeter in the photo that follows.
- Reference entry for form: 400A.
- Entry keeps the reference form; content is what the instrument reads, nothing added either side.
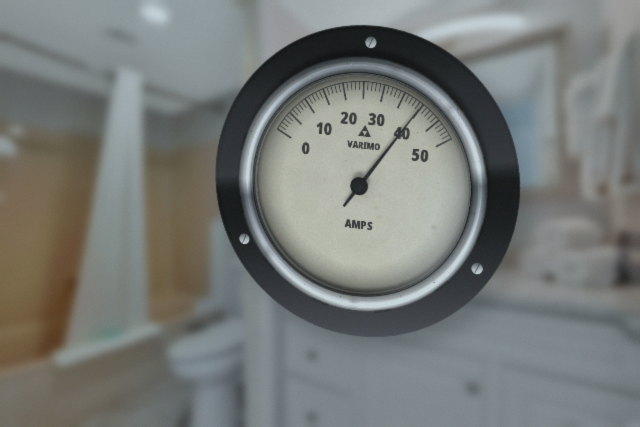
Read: 40A
